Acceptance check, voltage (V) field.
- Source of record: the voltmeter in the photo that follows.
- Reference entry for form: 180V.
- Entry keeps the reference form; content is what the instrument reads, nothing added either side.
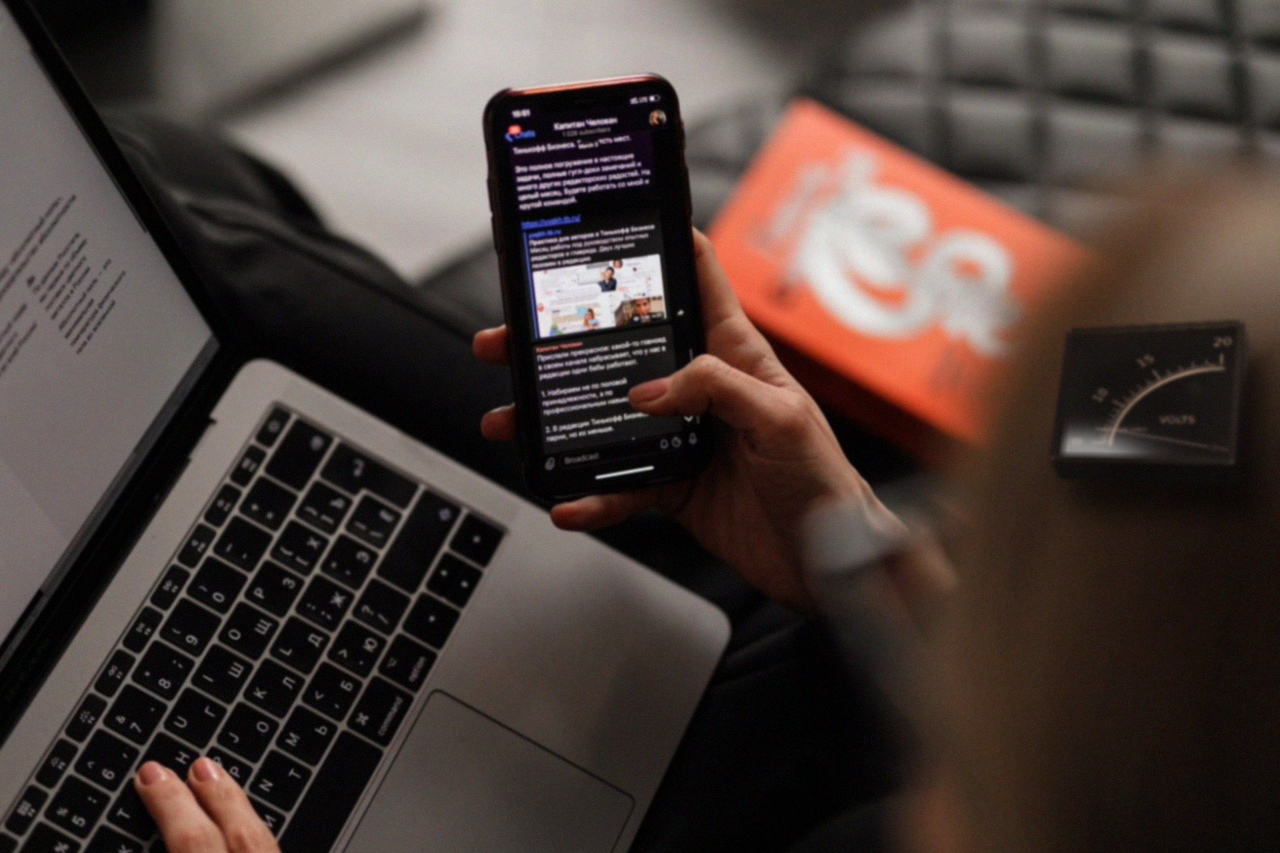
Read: 5V
